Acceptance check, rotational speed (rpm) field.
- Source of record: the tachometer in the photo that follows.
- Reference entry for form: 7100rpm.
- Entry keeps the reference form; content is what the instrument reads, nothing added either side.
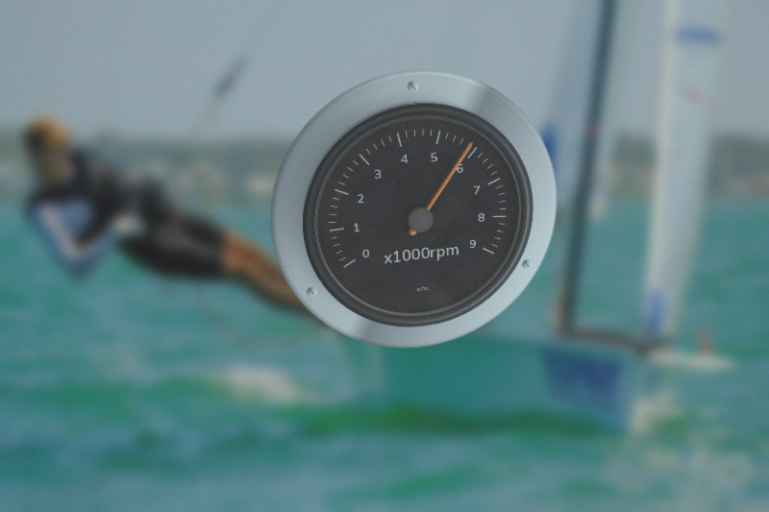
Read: 5800rpm
